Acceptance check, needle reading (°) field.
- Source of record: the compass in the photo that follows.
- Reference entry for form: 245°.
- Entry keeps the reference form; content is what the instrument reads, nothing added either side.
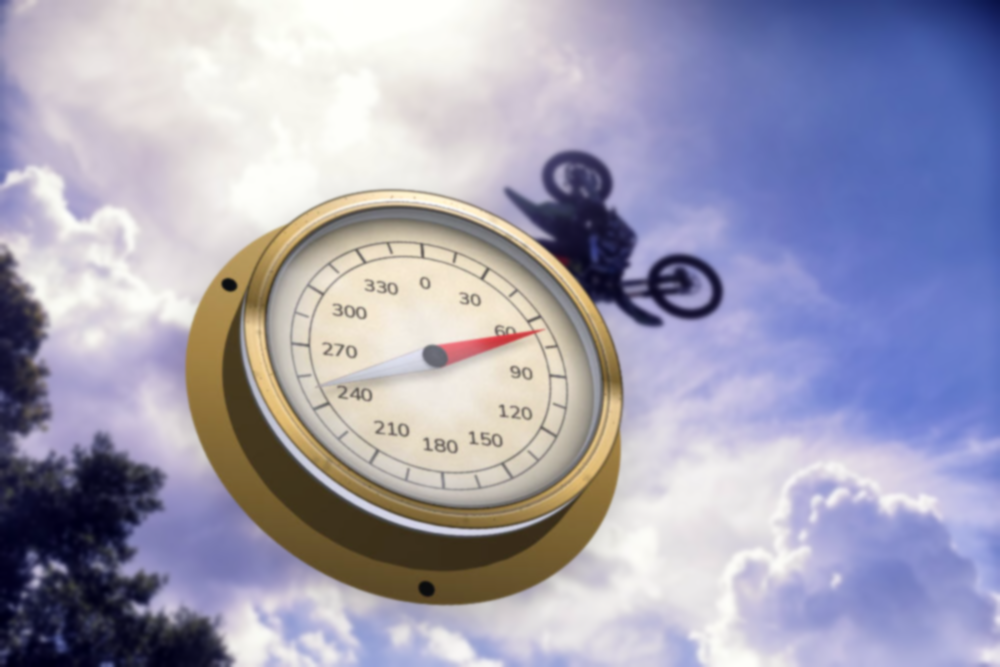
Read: 67.5°
